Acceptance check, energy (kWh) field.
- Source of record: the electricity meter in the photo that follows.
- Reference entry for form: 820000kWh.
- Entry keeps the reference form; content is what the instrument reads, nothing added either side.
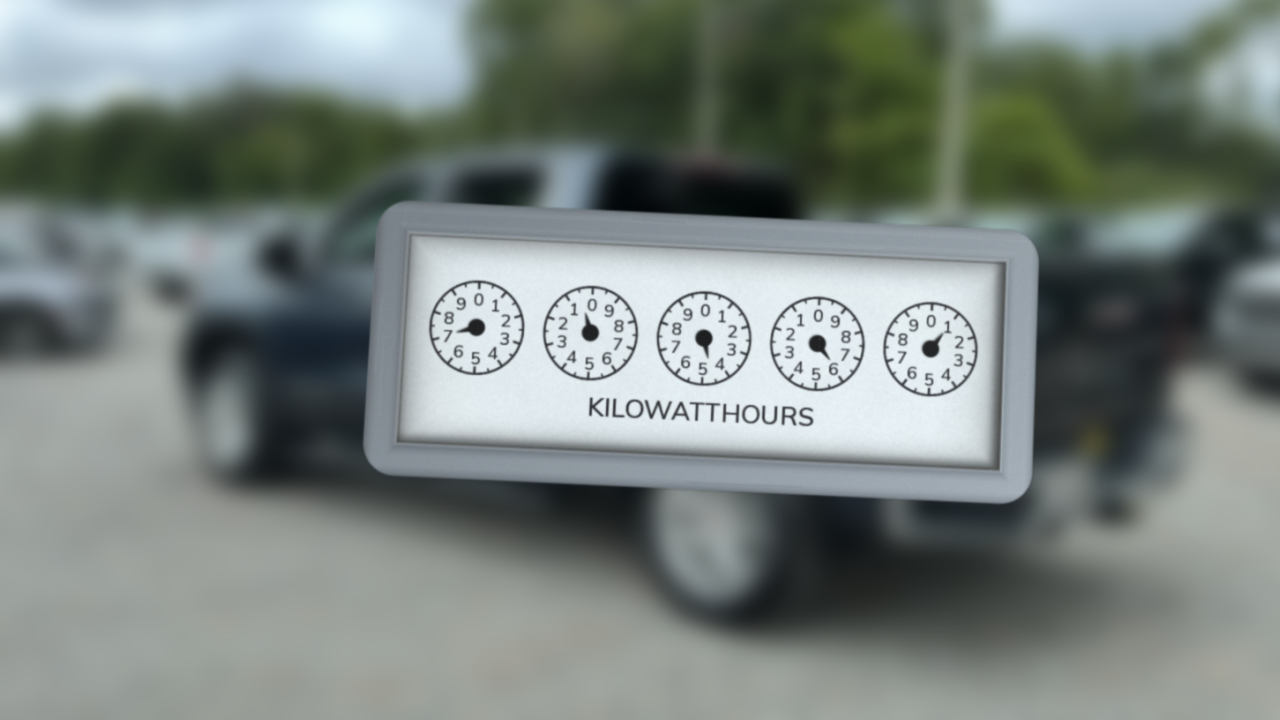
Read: 70461kWh
